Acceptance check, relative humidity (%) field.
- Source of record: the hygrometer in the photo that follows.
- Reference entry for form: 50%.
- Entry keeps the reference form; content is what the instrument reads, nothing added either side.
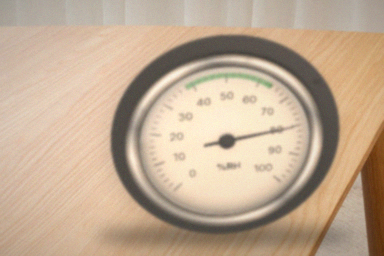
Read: 80%
